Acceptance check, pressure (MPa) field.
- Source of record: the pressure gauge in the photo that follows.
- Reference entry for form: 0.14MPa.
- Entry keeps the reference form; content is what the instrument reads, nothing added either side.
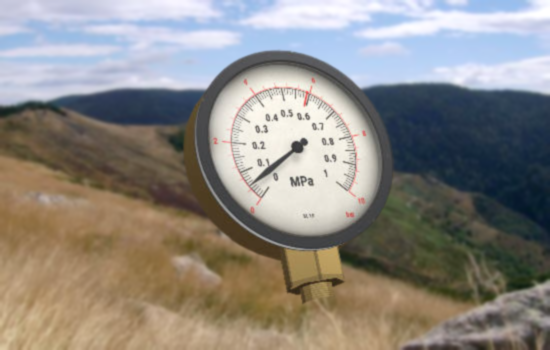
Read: 0.05MPa
